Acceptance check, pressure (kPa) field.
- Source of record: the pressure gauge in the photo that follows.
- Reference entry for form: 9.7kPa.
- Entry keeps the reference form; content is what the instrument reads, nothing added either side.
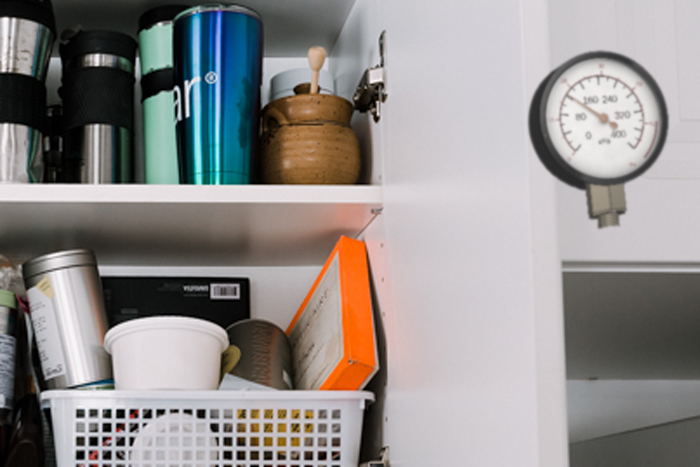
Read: 120kPa
